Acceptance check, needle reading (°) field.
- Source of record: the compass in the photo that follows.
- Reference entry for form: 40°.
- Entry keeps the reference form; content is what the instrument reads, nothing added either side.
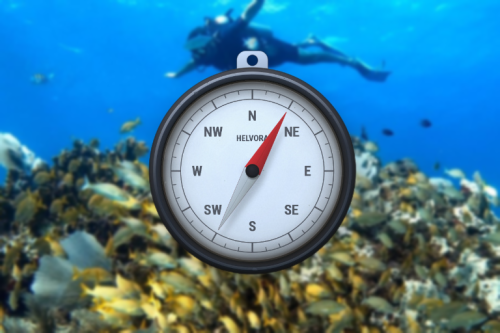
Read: 30°
